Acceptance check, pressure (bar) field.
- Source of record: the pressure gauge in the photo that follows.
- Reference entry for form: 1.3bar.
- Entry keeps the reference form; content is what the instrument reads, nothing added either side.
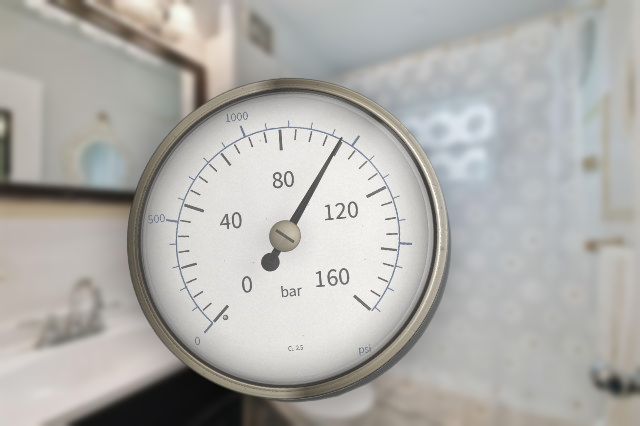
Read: 100bar
